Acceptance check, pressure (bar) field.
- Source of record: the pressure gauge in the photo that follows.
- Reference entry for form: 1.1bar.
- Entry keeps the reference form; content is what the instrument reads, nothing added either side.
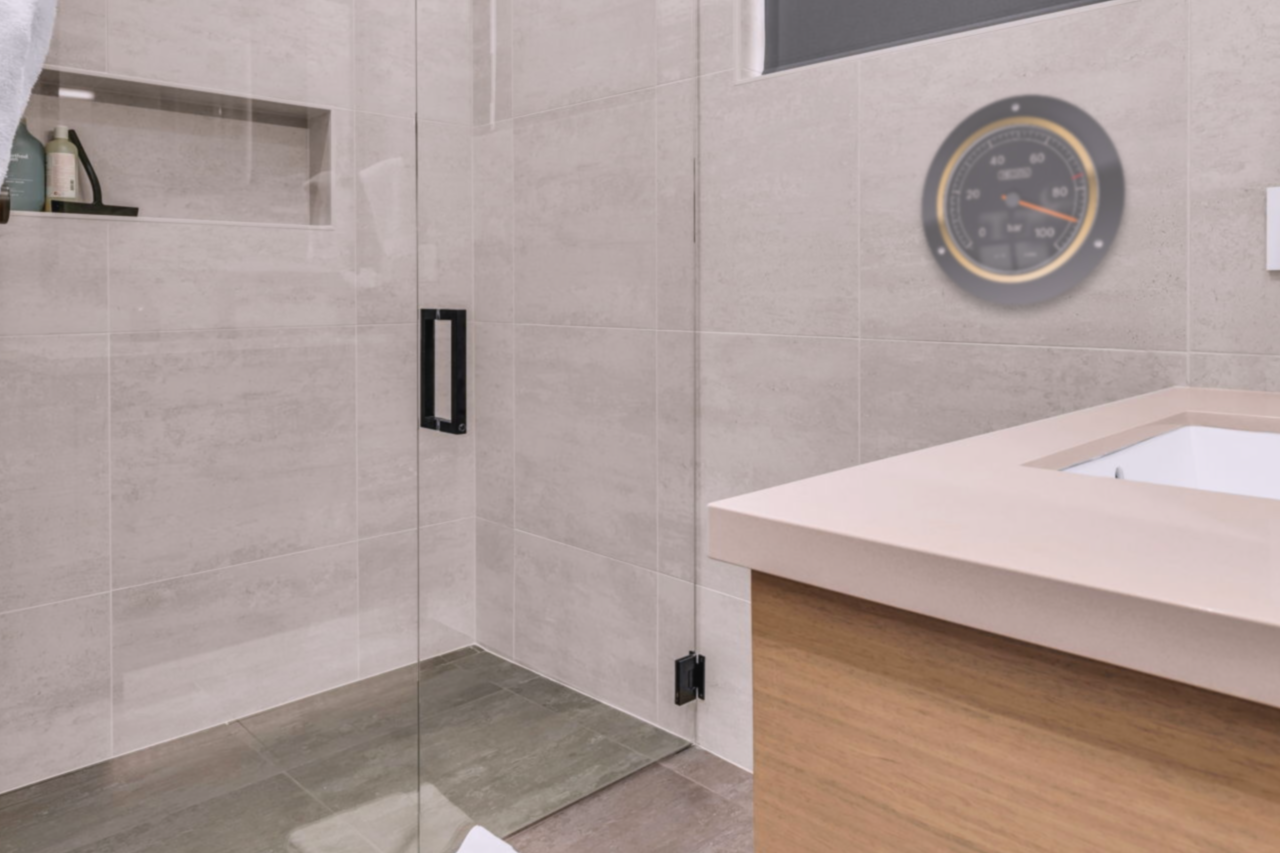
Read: 90bar
